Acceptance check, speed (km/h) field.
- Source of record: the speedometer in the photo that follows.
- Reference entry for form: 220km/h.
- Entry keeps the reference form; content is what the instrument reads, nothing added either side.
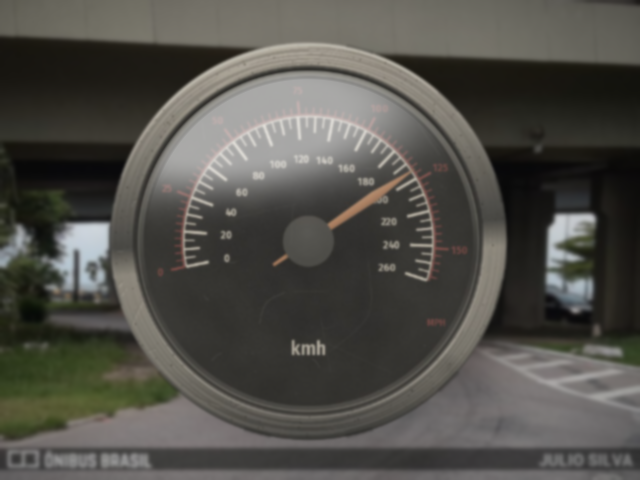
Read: 195km/h
